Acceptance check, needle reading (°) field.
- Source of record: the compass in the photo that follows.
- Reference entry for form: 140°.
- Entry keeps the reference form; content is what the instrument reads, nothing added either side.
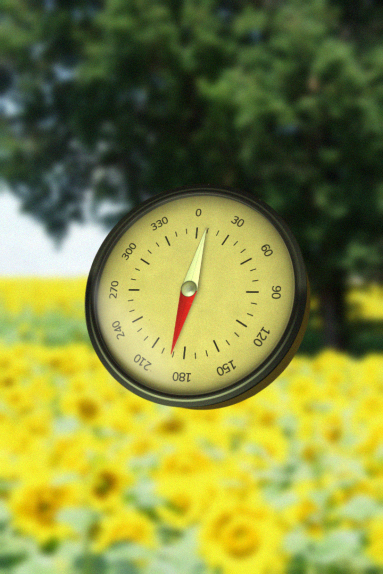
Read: 190°
